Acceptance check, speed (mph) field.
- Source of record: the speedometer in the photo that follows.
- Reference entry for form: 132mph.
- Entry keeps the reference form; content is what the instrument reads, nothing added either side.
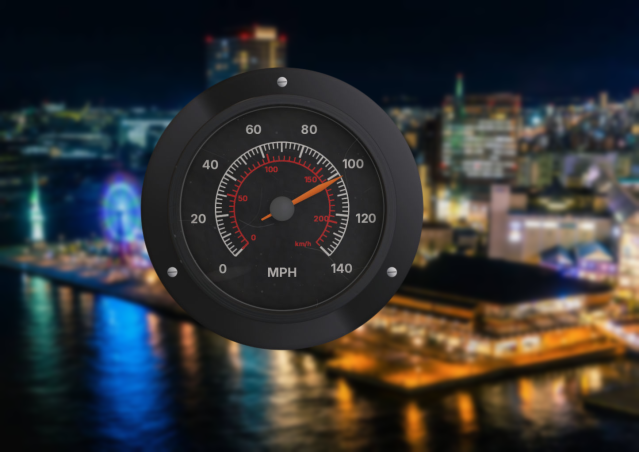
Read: 102mph
